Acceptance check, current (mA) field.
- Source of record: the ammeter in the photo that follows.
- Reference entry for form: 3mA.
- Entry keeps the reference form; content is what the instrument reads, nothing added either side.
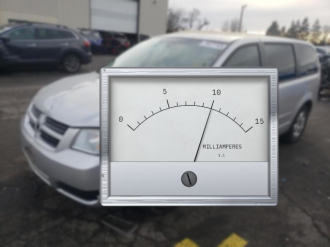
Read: 10mA
